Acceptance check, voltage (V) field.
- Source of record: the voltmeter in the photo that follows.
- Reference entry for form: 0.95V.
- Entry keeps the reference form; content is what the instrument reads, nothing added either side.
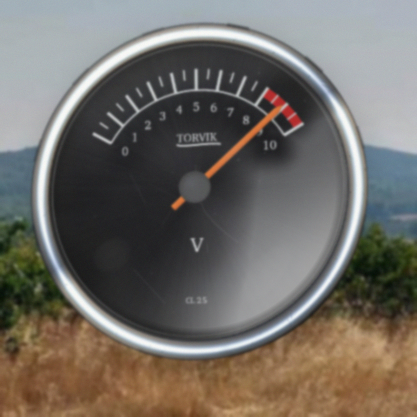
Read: 9V
